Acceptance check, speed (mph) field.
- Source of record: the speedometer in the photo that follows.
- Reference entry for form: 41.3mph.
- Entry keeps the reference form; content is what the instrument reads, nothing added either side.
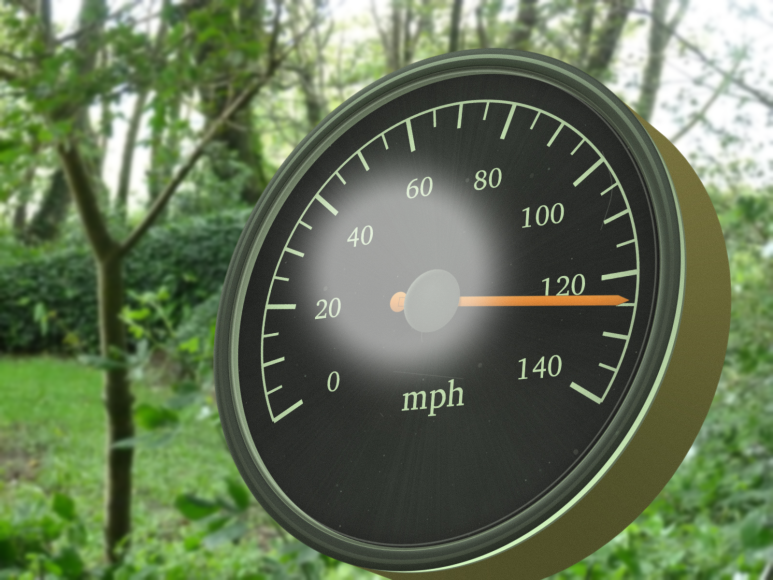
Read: 125mph
